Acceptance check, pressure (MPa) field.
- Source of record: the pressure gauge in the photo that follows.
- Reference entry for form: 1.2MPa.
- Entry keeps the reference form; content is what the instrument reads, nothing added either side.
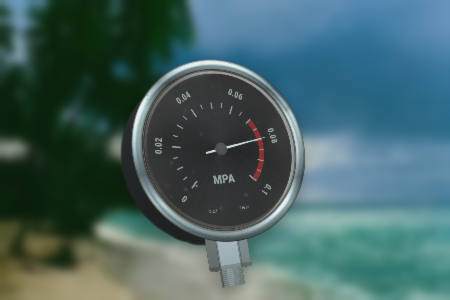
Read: 0.08MPa
